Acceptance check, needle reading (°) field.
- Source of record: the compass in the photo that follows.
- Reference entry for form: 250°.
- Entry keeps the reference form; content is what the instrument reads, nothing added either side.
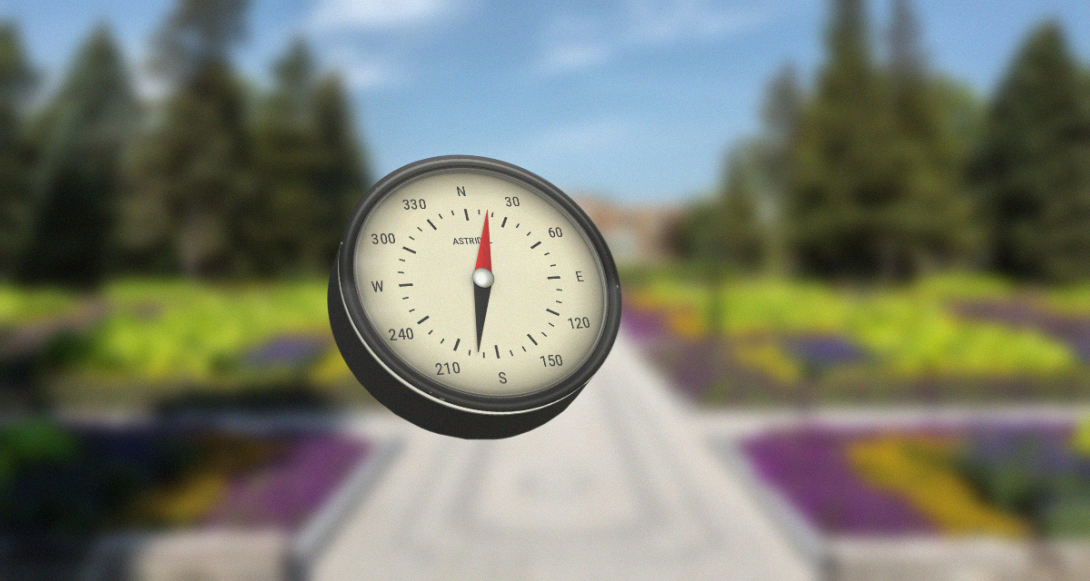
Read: 15°
